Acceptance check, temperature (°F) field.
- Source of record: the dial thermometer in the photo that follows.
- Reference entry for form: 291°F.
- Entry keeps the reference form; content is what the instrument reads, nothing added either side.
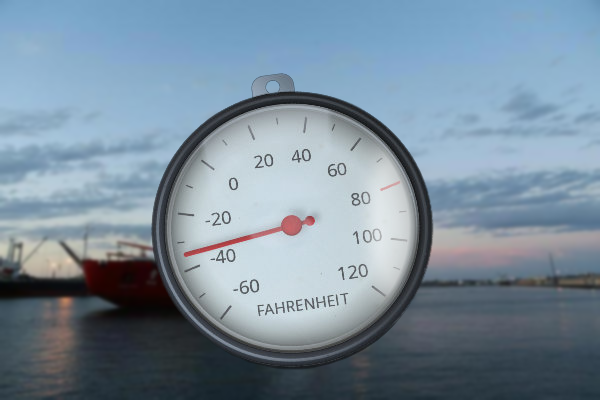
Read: -35°F
